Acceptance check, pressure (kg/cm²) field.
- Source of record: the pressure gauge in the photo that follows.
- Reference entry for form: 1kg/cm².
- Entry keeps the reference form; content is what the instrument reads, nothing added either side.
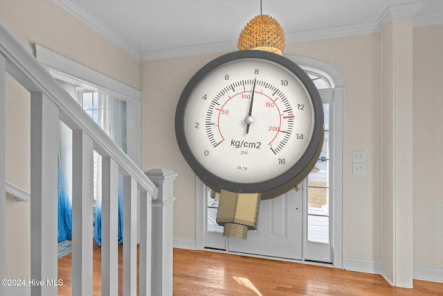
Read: 8kg/cm²
